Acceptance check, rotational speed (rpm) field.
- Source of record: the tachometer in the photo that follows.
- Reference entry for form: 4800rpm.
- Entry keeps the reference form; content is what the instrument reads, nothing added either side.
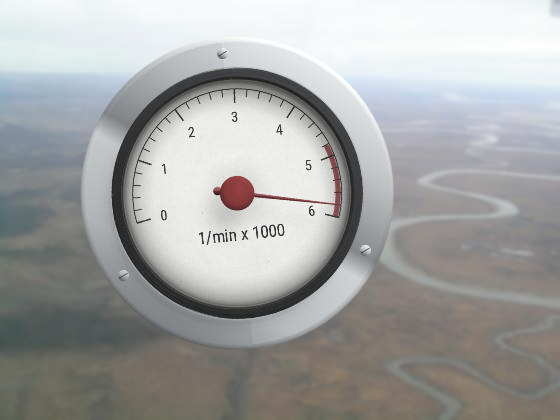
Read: 5800rpm
